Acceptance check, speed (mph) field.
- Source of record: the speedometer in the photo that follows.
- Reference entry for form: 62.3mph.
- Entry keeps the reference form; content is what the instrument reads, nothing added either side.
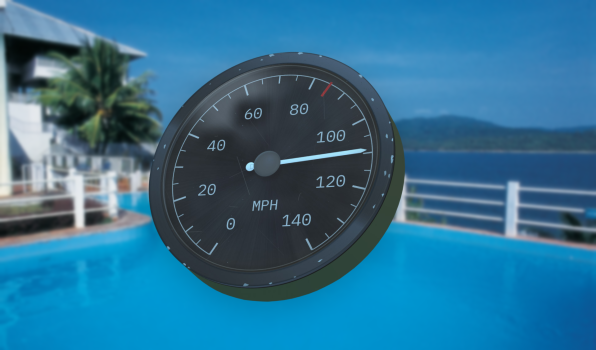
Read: 110mph
